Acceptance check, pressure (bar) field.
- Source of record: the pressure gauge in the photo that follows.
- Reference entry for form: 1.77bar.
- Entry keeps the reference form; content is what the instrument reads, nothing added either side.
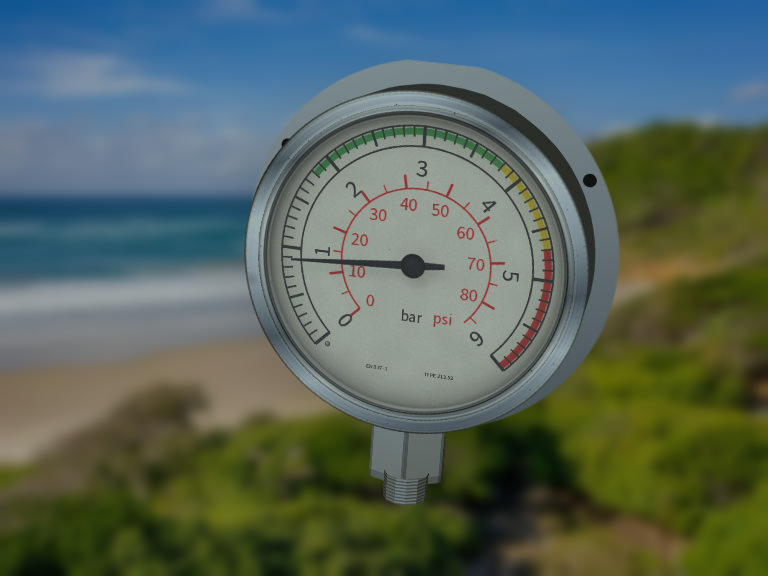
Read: 0.9bar
